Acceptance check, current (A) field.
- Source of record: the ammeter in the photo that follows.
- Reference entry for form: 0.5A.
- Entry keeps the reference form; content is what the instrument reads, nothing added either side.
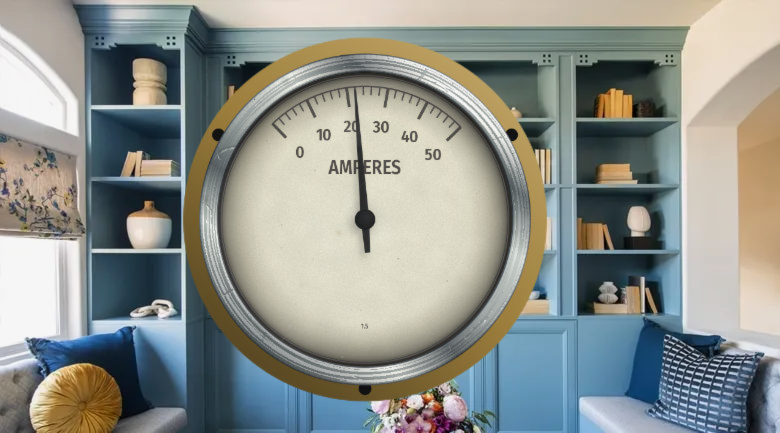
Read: 22A
